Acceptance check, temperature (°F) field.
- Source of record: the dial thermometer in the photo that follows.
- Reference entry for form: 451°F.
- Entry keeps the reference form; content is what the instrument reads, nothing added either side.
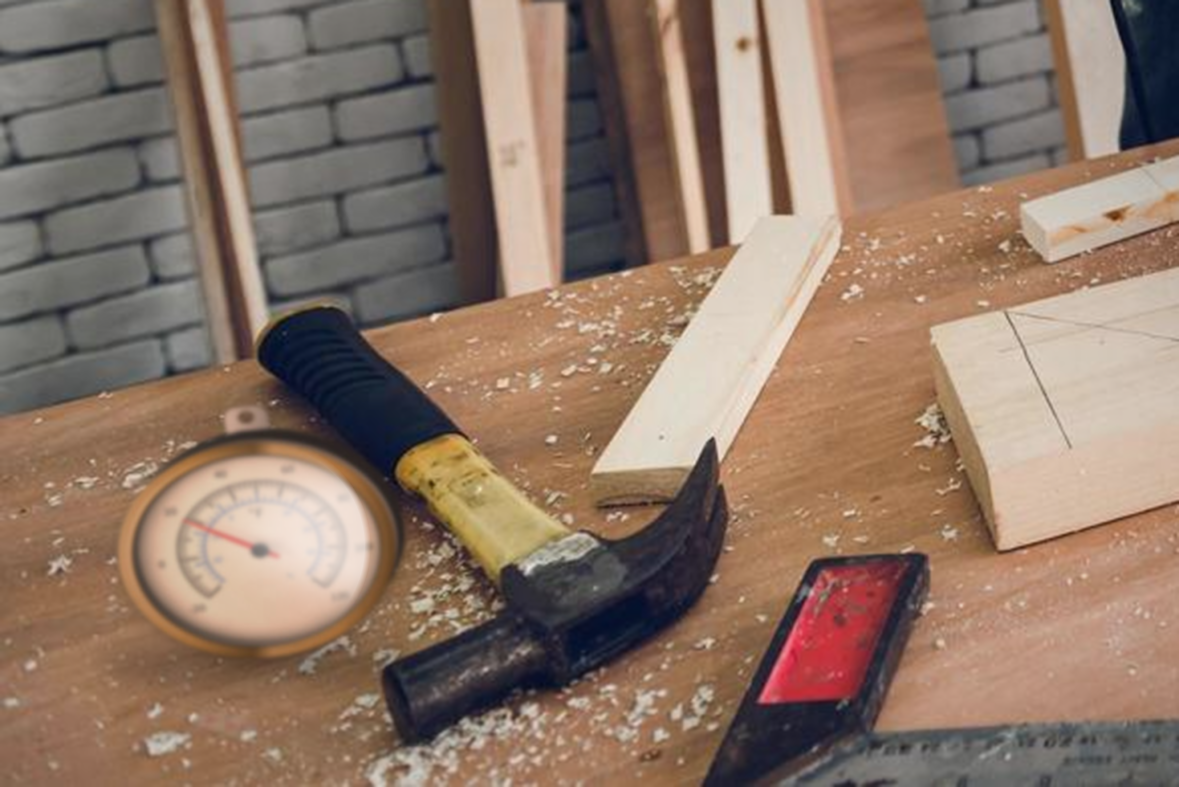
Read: 20°F
